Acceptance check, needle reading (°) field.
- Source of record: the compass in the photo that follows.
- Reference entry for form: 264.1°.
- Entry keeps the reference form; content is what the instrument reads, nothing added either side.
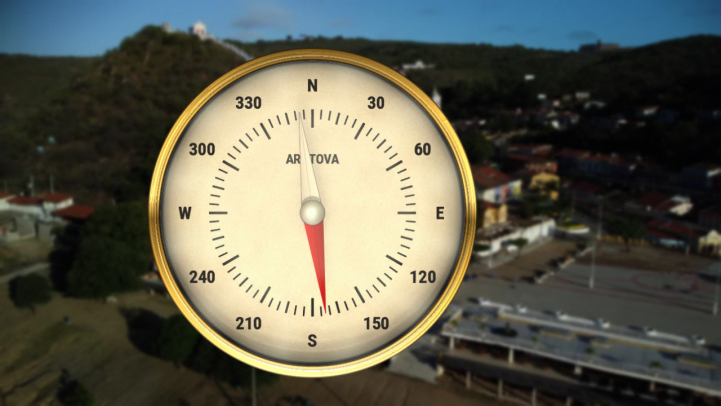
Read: 172.5°
